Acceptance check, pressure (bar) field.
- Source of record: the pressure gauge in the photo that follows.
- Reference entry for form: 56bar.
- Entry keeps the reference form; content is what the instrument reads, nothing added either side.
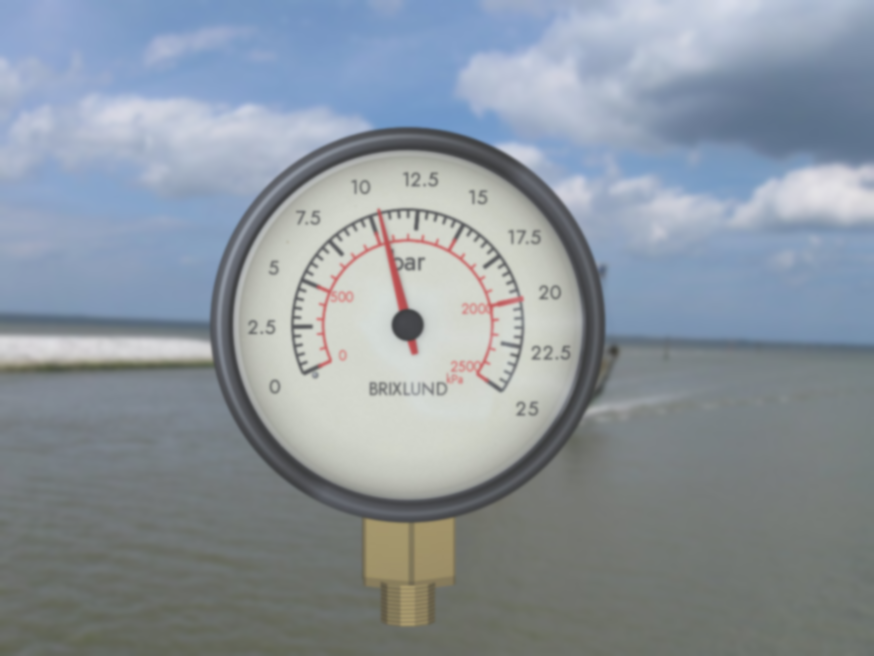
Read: 10.5bar
